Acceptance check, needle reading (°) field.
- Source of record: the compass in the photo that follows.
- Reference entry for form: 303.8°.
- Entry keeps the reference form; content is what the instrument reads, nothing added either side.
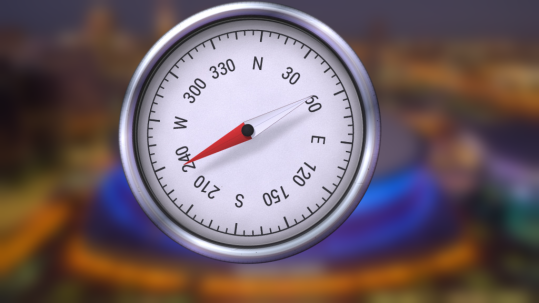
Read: 235°
